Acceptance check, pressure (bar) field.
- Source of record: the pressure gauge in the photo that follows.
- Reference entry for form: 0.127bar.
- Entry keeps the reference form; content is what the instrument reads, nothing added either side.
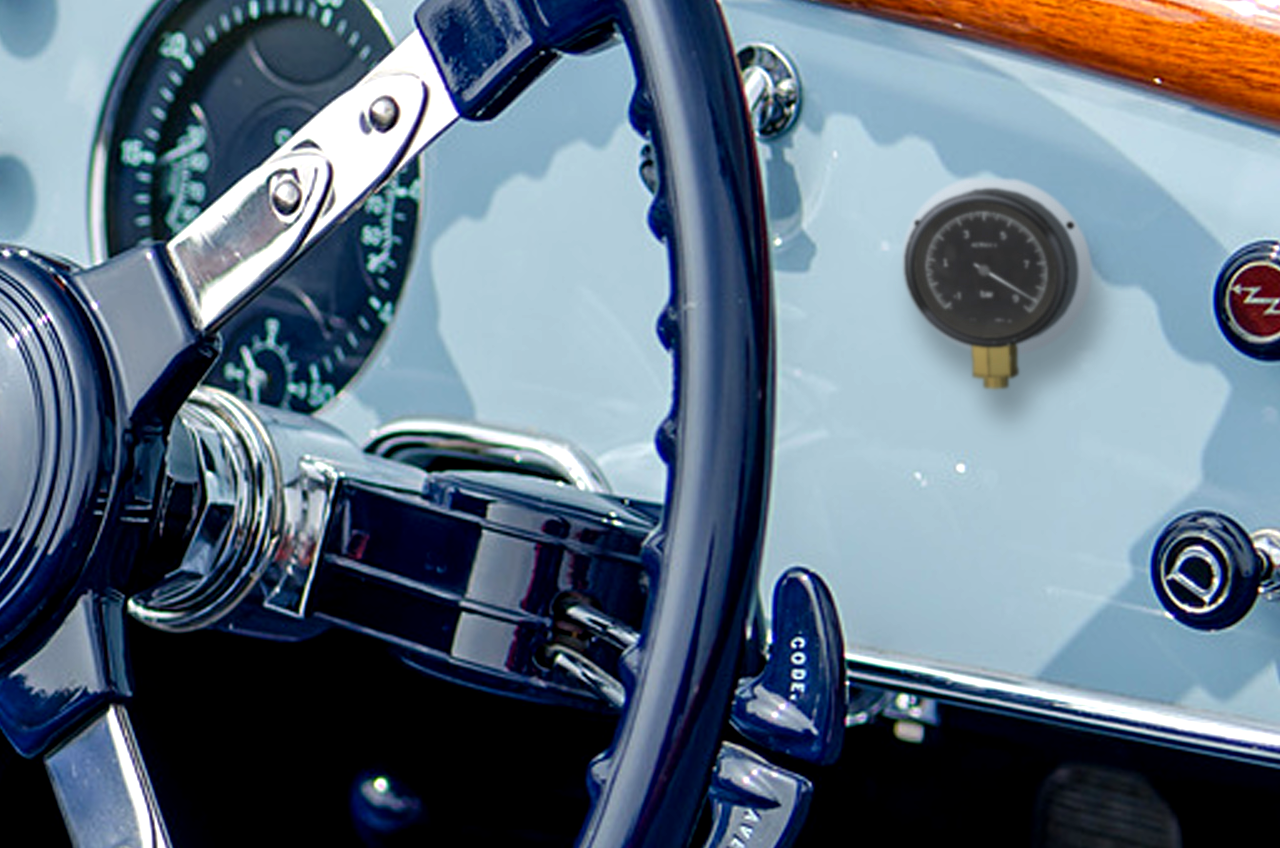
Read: 8.5bar
